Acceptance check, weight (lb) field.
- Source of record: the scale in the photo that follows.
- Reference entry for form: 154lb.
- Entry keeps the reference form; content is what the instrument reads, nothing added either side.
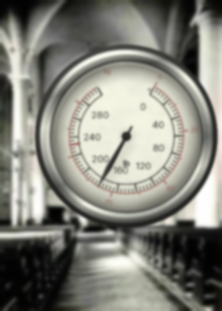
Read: 180lb
